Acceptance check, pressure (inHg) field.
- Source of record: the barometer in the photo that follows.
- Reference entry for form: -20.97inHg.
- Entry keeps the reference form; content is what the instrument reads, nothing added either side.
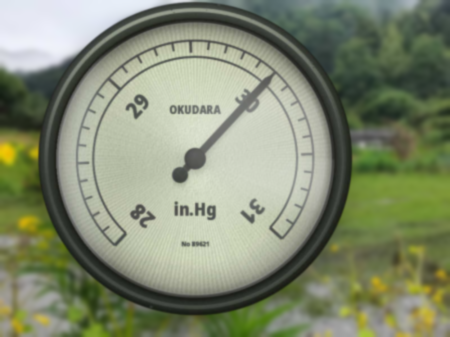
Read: 30inHg
